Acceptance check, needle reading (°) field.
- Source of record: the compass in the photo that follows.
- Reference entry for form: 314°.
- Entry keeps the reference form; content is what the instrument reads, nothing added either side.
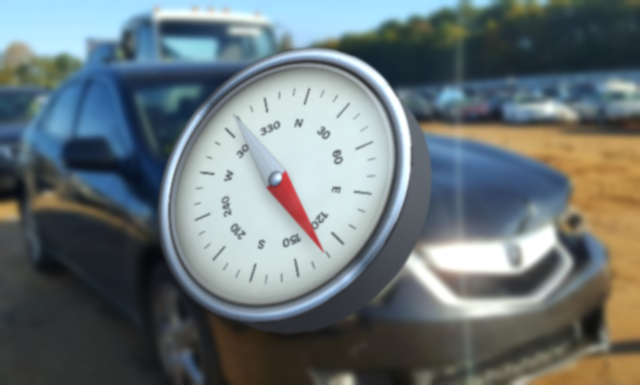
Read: 130°
